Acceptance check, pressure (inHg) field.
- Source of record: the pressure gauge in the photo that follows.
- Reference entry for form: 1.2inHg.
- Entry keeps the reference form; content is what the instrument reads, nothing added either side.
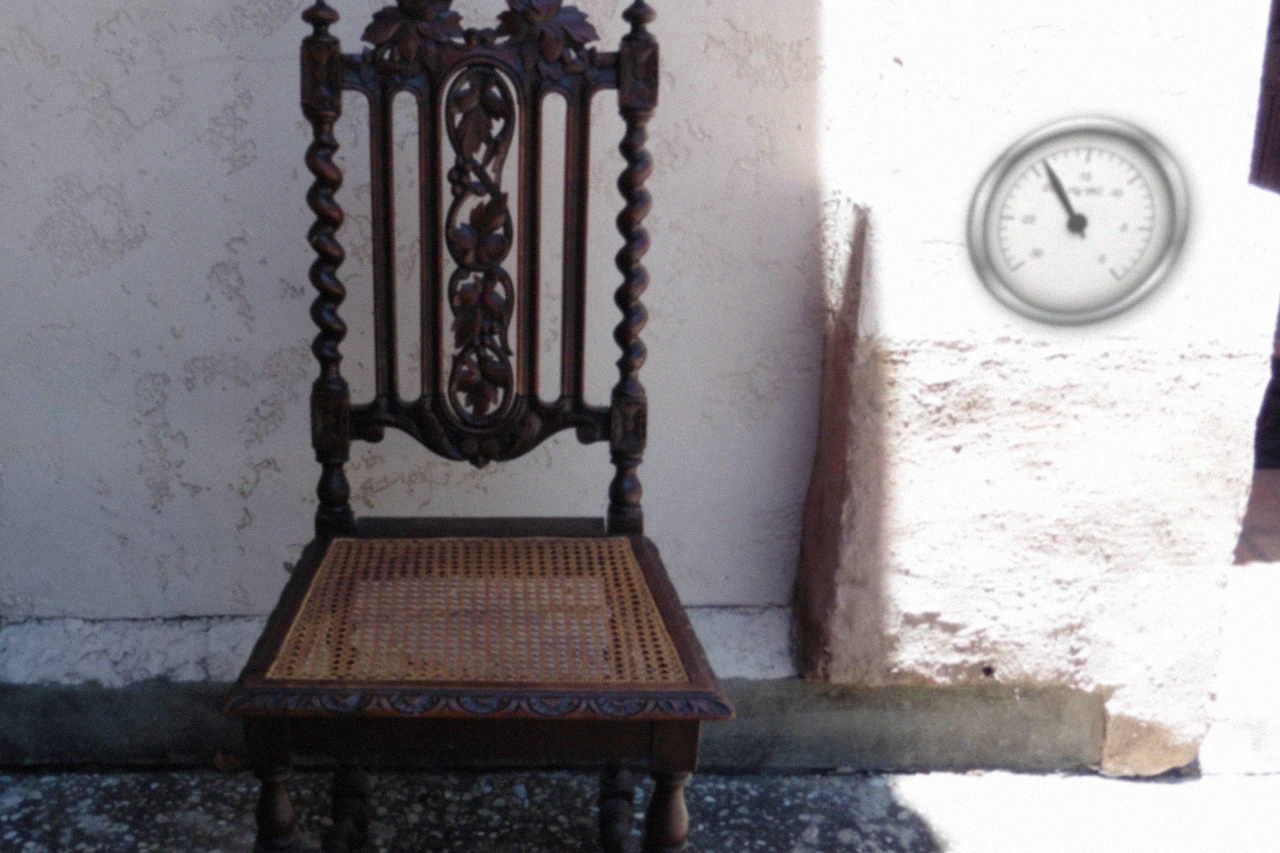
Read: -19inHg
